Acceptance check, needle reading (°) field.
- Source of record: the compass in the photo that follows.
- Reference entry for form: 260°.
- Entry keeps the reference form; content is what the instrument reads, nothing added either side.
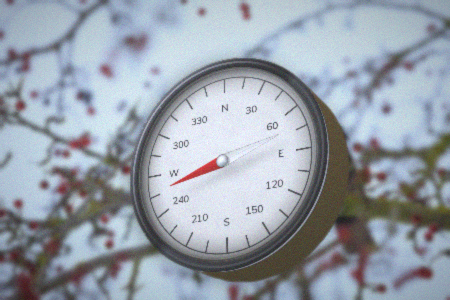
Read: 255°
